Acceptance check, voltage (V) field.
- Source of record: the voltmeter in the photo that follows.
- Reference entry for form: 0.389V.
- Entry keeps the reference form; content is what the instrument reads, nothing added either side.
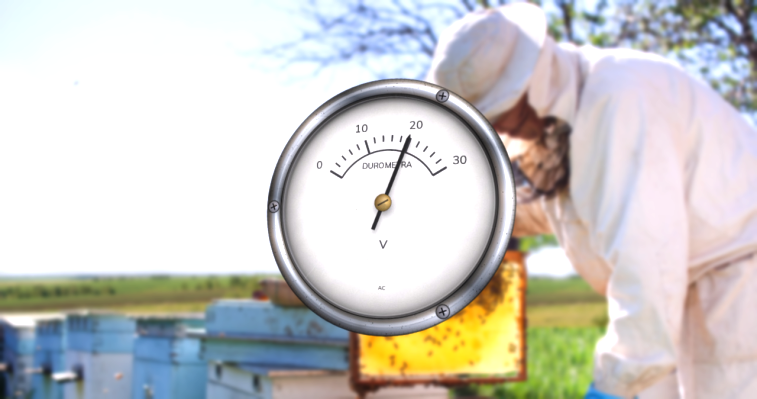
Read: 20V
